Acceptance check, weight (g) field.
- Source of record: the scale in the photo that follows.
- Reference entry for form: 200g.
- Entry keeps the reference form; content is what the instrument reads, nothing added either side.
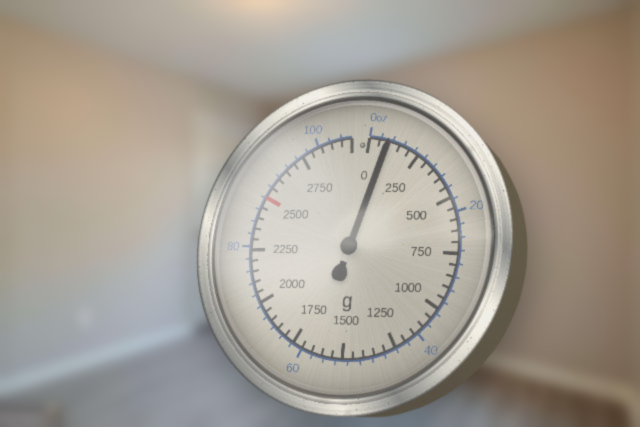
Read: 100g
